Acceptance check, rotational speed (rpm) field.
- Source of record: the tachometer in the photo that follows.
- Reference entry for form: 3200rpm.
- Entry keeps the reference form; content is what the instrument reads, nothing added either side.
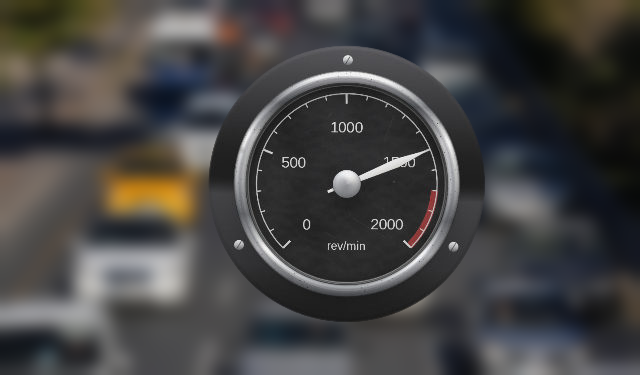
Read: 1500rpm
